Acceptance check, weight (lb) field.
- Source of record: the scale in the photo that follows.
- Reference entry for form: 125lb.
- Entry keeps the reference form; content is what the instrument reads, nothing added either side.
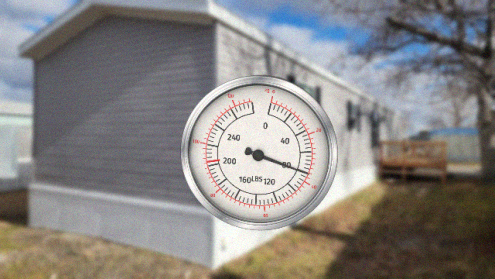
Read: 80lb
